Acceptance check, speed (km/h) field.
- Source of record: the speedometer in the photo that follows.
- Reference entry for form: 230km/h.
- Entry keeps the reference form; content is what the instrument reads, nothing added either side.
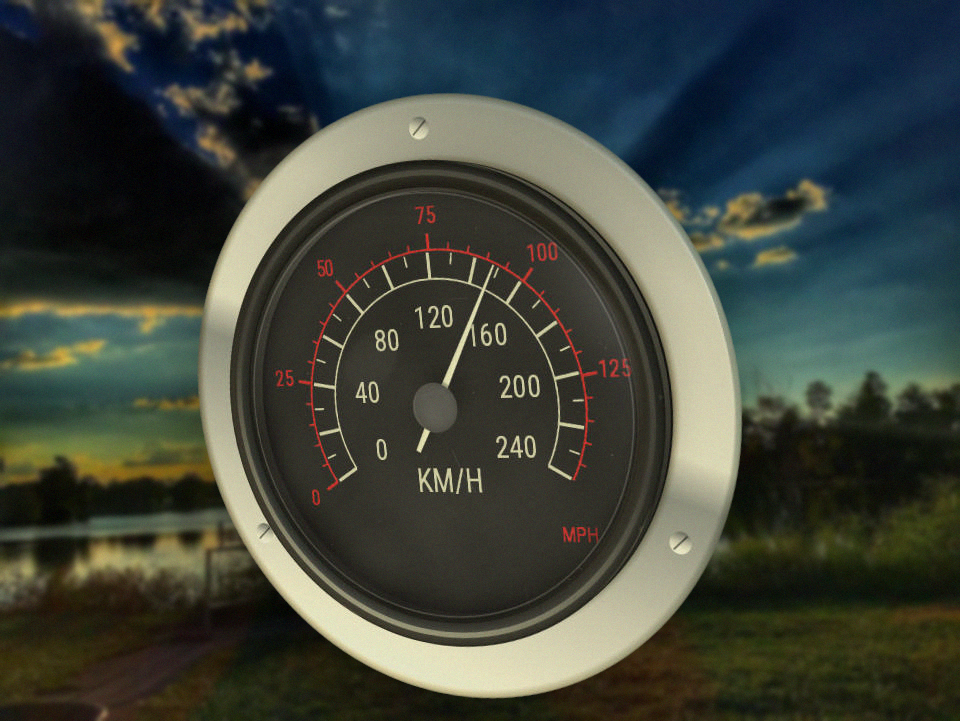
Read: 150km/h
